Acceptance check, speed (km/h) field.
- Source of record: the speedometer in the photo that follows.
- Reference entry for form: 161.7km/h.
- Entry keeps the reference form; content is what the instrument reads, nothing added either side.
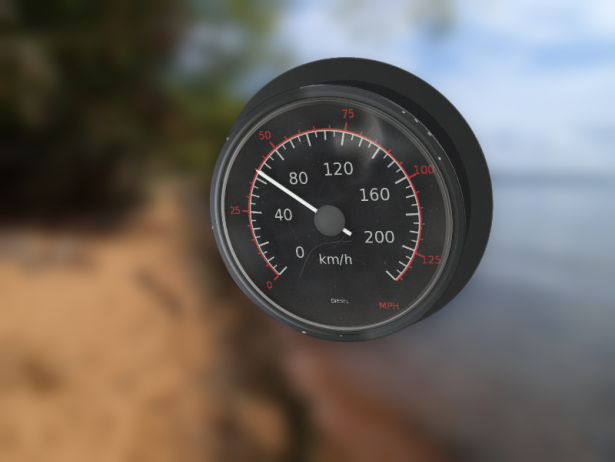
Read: 65km/h
